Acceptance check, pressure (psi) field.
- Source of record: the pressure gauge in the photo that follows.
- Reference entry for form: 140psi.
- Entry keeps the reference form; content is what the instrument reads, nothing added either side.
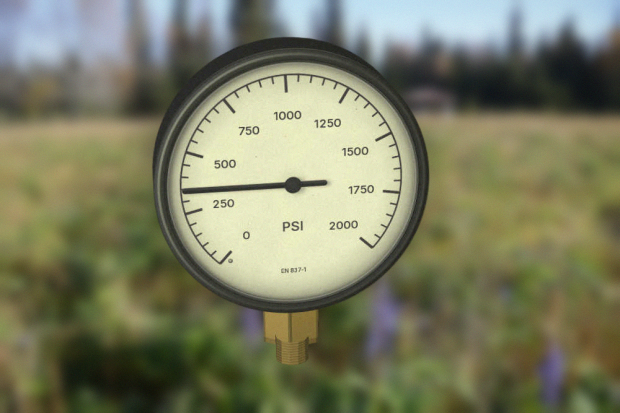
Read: 350psi
